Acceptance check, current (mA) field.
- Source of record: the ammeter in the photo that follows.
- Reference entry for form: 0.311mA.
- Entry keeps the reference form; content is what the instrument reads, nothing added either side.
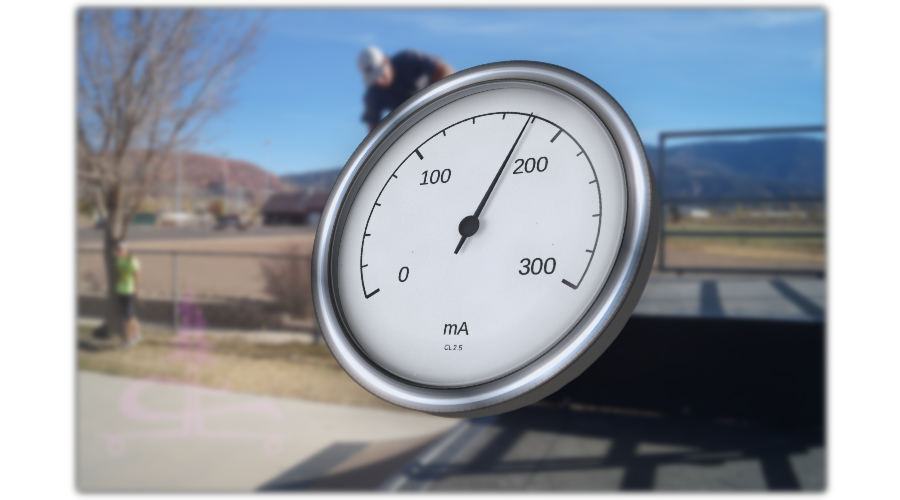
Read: 180mA
